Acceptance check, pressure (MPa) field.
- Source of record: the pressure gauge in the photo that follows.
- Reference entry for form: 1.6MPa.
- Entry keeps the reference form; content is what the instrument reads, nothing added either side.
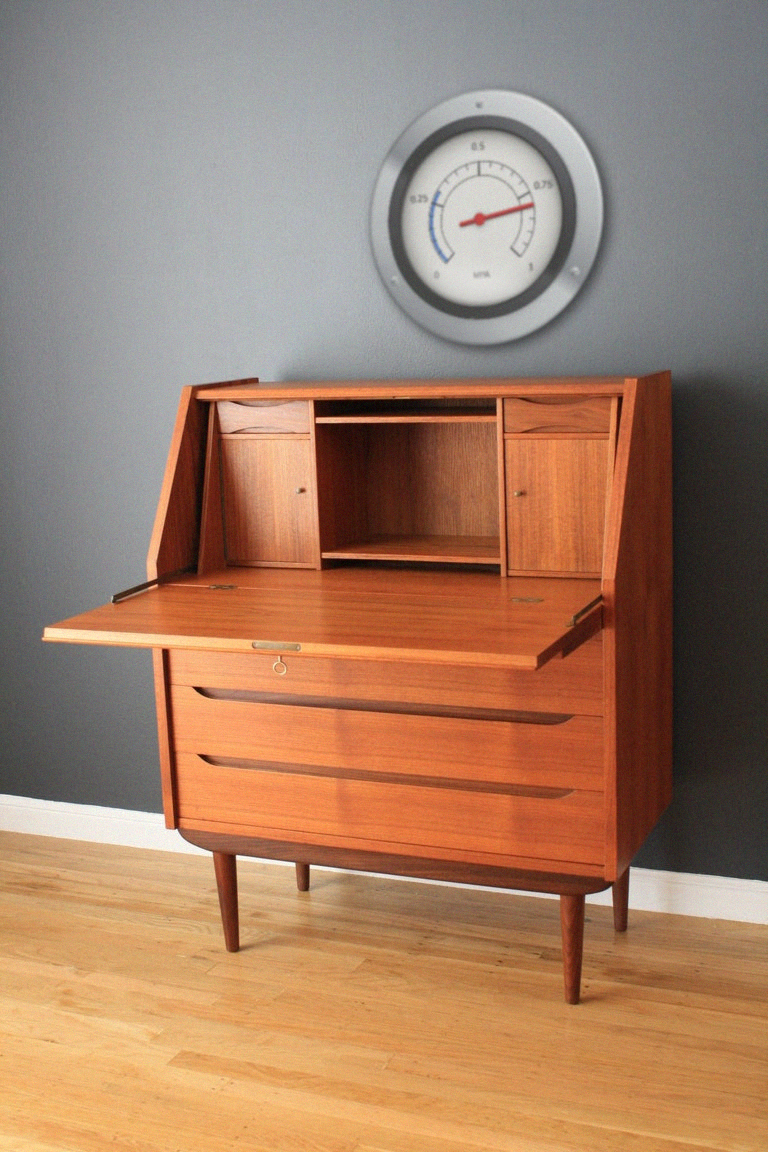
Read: 0.8MPa
